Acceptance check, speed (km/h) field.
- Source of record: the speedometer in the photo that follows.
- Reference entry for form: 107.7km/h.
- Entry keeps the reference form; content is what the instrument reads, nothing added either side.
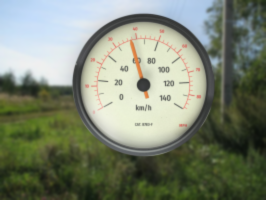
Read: 60km/h
